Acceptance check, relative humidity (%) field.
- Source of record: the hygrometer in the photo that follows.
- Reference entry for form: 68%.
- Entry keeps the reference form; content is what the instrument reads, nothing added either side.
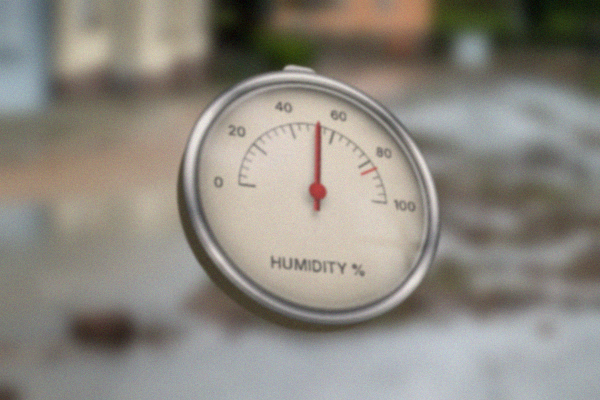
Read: 52%
